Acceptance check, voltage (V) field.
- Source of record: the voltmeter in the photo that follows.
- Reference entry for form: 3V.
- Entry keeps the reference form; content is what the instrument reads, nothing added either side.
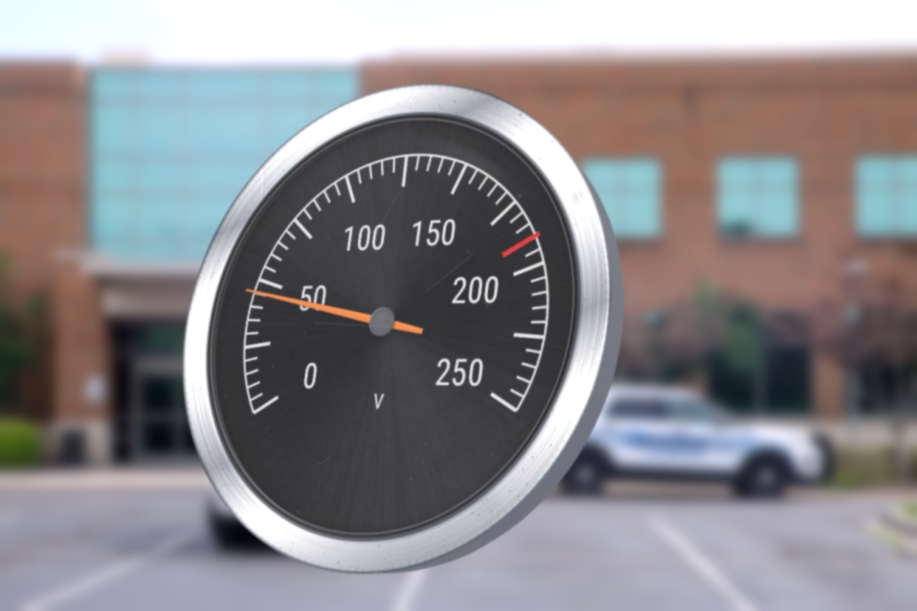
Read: 45V
